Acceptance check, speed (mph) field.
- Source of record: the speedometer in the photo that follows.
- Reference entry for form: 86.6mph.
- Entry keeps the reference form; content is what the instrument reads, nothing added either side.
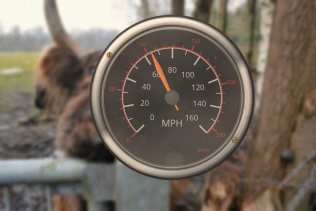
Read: 65mph
